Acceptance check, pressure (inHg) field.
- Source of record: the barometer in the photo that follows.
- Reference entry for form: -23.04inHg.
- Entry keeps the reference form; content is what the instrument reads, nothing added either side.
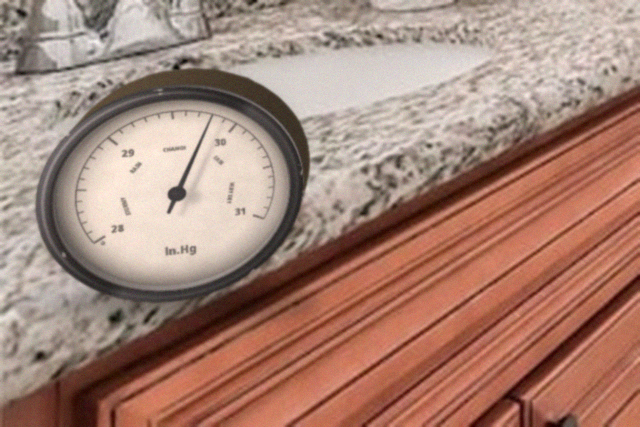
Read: 29.8inHg
